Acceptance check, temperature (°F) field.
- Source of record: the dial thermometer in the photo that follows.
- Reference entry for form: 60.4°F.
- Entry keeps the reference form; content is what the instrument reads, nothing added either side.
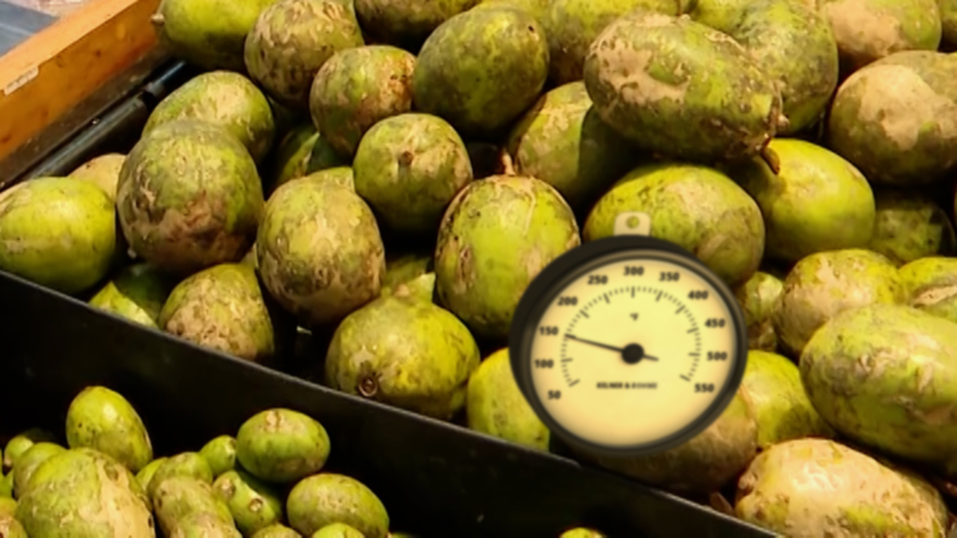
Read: 150°F
